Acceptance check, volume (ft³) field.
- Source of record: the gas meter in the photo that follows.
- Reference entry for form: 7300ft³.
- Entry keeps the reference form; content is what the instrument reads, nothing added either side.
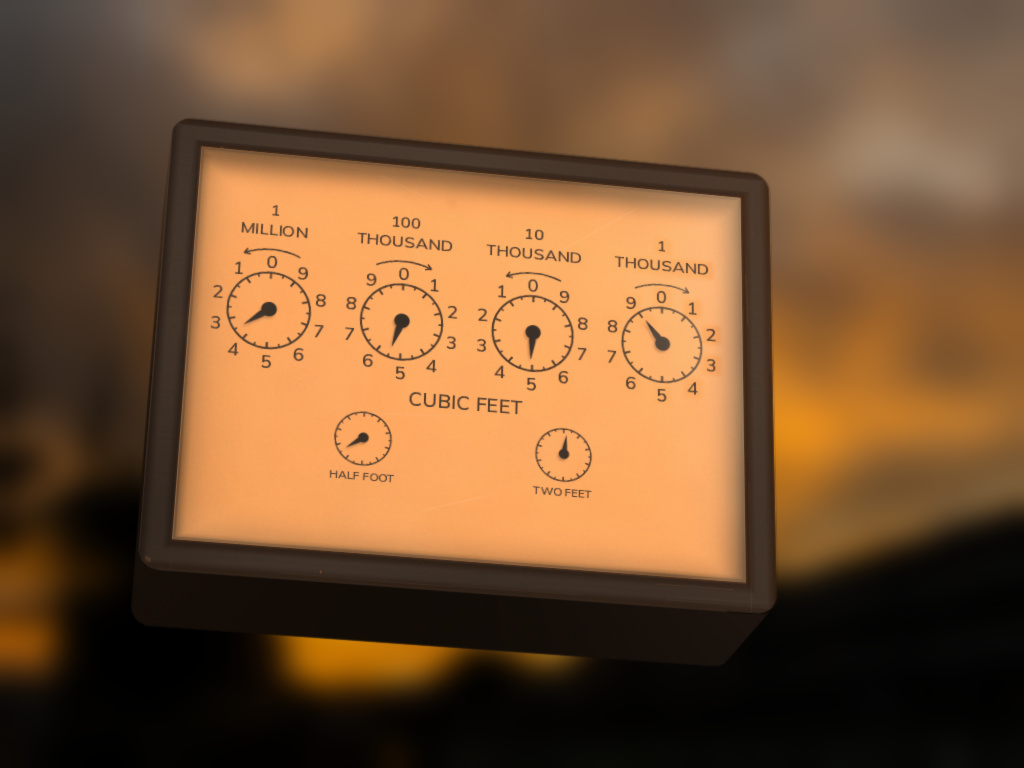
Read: 354900ft³
